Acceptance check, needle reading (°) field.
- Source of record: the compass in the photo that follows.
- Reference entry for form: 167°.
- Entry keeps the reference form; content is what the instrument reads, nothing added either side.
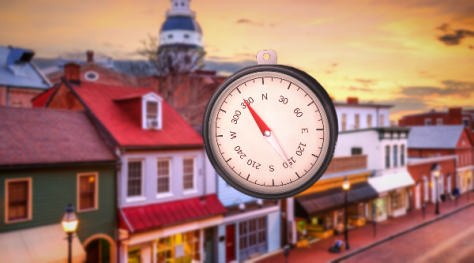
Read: 330°
